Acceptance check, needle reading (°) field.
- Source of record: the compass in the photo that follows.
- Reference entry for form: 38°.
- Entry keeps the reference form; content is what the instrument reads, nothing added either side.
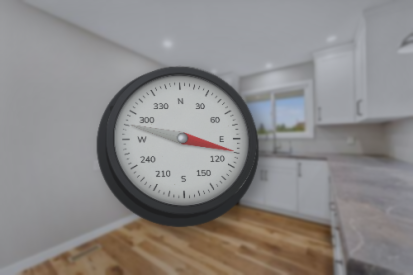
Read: 105°
